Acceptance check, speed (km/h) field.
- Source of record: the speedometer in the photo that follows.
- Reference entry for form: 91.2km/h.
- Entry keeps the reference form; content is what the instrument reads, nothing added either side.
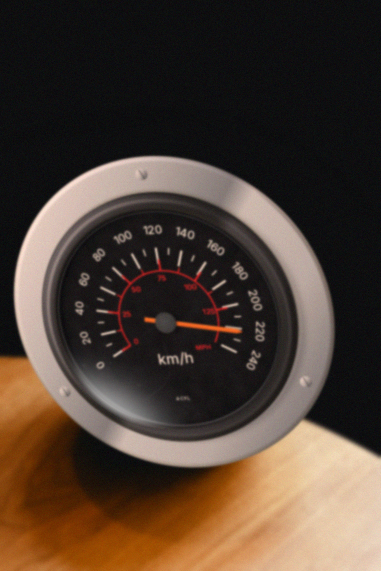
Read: 220km/h
